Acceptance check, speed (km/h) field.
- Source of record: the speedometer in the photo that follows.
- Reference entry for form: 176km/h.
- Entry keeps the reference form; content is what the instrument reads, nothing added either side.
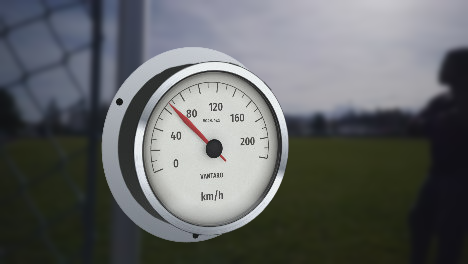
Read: 65km/h
